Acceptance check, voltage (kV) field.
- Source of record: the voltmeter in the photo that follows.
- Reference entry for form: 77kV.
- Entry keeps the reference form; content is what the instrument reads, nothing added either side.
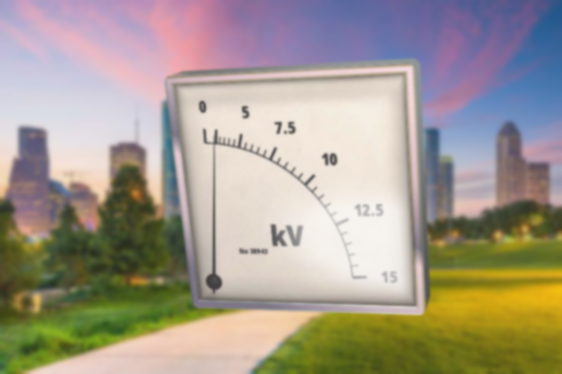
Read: 2.5kV
